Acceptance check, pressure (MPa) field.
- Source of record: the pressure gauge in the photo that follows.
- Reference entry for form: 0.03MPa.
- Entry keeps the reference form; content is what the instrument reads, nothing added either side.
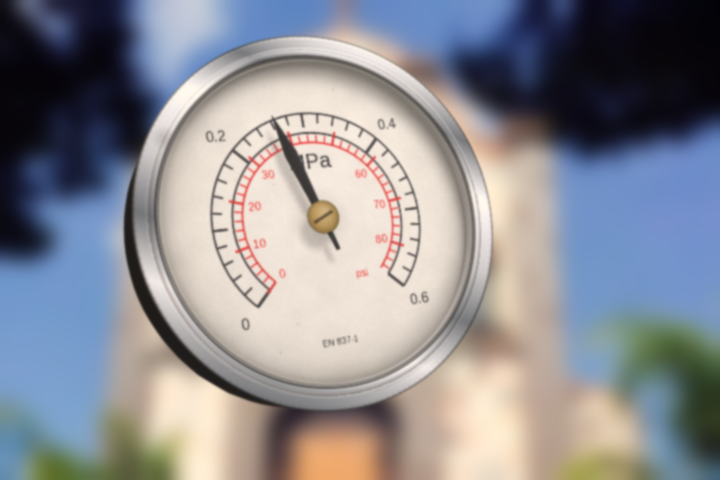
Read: 0.26MPa
